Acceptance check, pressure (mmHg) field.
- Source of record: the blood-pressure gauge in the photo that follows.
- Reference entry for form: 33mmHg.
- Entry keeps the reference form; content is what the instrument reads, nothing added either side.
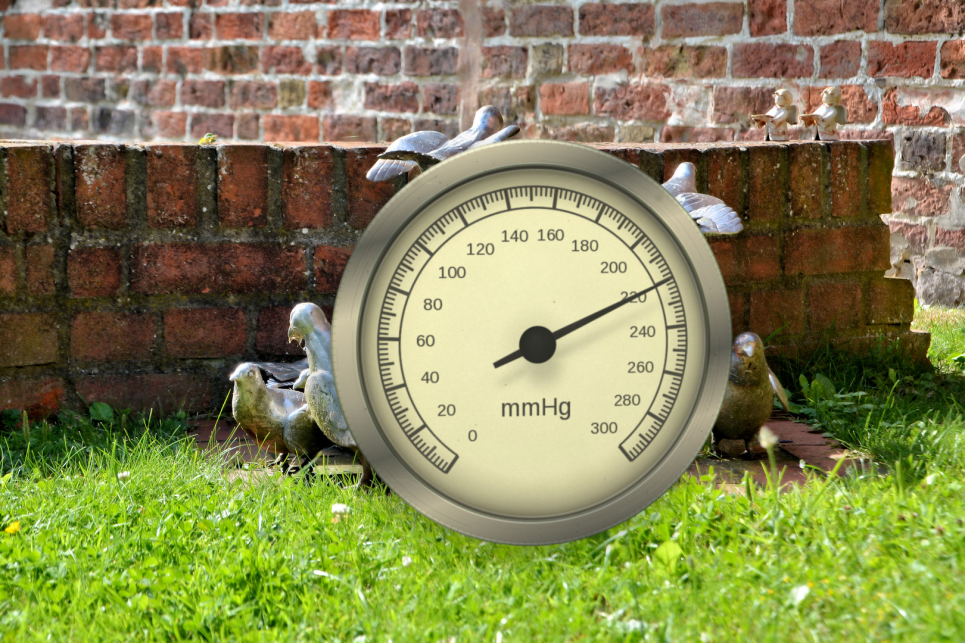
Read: 220mmHg
